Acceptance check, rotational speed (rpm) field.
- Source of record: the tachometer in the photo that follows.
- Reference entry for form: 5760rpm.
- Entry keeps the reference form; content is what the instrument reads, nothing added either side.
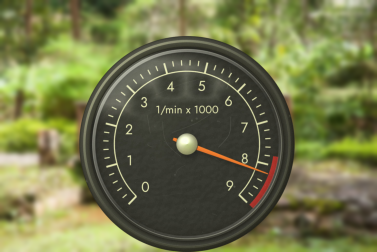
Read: 8200rpm
